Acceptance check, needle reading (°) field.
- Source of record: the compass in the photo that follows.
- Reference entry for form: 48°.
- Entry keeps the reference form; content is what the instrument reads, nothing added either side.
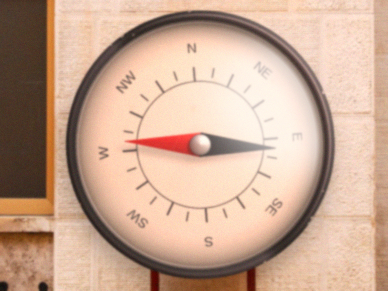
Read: 277.5°
